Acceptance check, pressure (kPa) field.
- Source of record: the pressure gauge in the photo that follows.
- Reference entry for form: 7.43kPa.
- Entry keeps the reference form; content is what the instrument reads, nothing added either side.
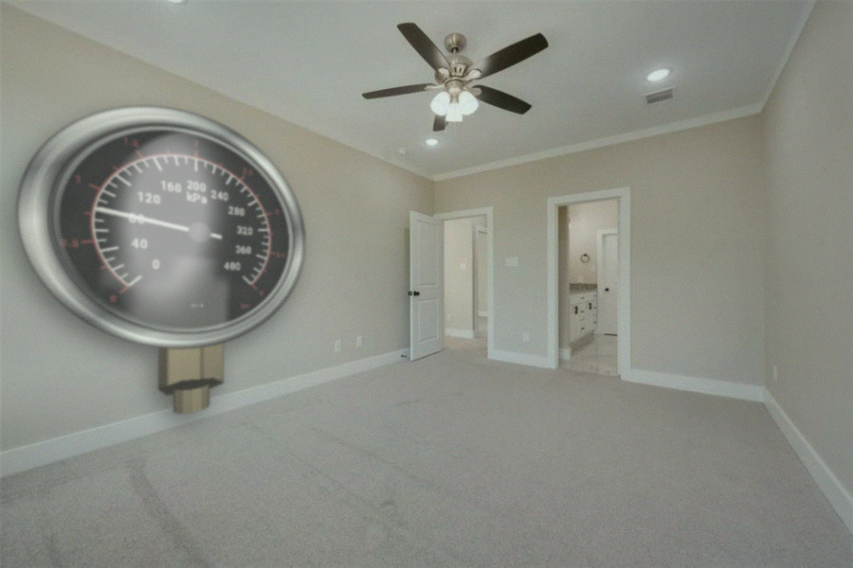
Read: 80kPa
